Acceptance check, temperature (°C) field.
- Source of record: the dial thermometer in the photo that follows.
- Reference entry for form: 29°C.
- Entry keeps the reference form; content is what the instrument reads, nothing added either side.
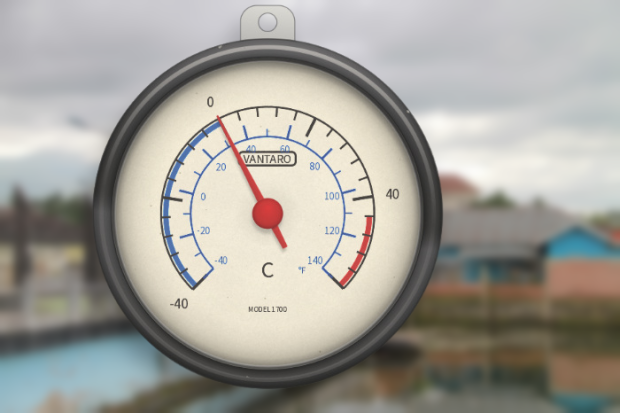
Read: 0°C
